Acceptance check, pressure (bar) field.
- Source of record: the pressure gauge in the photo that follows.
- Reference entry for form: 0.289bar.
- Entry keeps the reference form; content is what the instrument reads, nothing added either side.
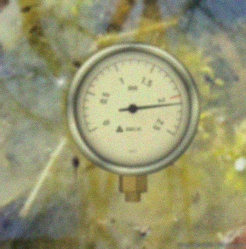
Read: 2.1bar
